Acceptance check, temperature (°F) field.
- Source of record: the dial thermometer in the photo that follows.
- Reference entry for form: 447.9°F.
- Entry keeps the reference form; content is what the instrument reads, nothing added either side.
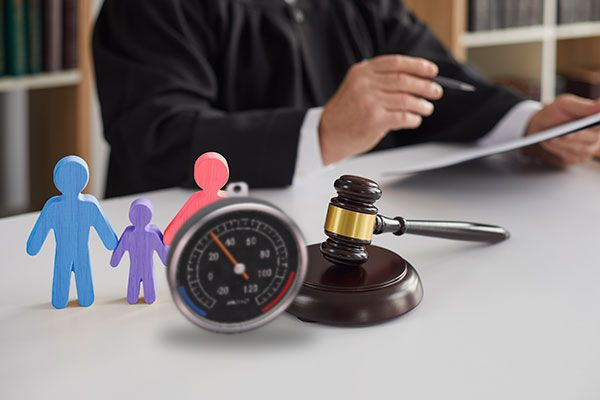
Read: 32°F
